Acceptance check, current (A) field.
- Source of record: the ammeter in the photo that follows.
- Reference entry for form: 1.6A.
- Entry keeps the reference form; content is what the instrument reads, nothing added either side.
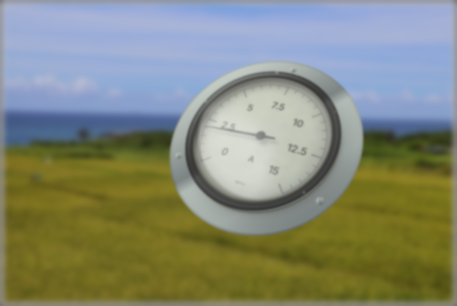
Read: 2A
